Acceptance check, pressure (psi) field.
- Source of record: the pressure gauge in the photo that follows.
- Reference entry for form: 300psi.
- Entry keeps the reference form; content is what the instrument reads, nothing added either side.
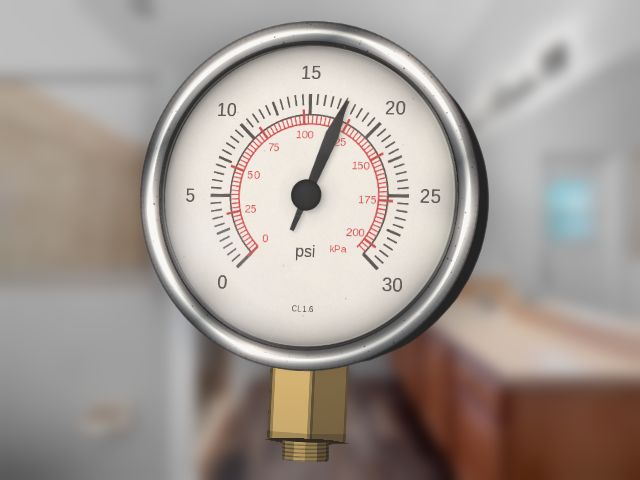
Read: 17.5psi
